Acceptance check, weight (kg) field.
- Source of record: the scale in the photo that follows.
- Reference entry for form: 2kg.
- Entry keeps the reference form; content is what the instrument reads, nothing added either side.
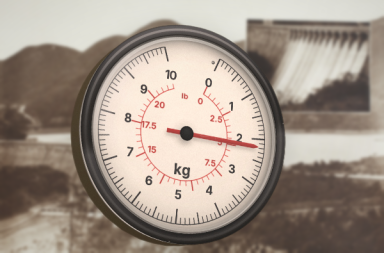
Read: 2.2kg
